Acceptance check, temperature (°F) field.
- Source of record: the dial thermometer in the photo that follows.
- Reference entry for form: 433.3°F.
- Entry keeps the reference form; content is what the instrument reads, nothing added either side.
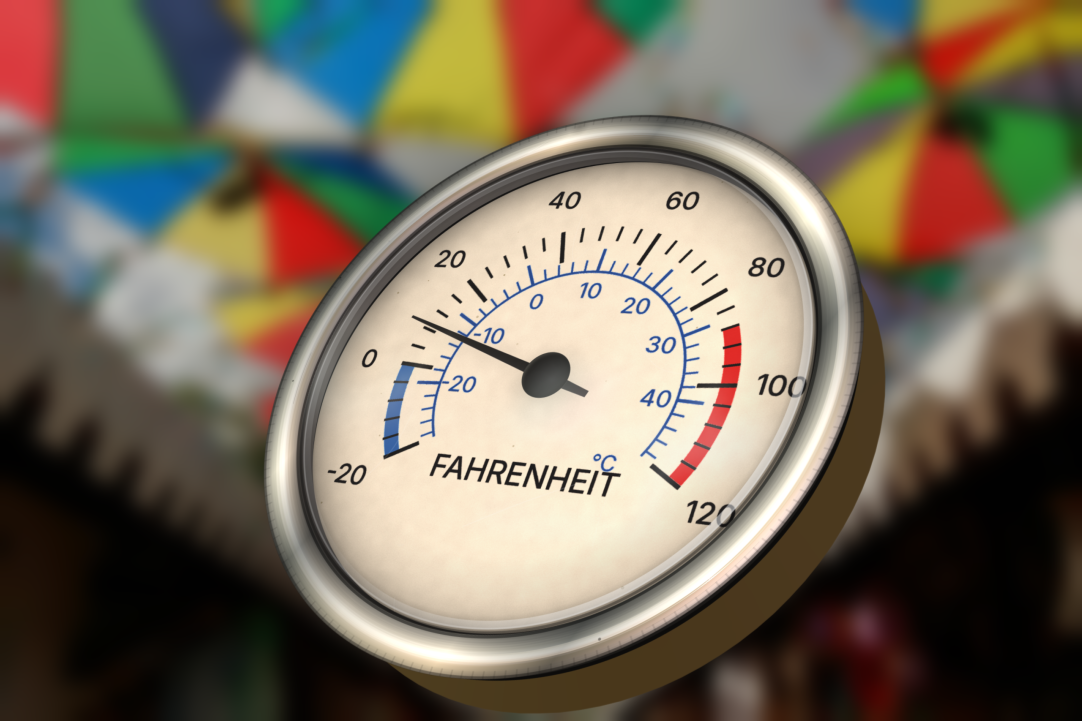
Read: 8°F
